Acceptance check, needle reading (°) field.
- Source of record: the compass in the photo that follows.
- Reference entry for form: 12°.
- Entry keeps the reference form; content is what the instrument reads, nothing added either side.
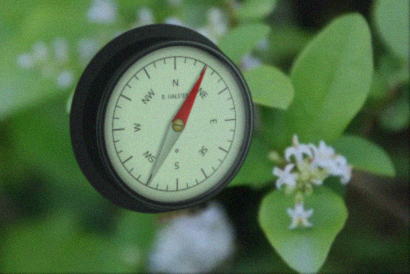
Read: 30°
